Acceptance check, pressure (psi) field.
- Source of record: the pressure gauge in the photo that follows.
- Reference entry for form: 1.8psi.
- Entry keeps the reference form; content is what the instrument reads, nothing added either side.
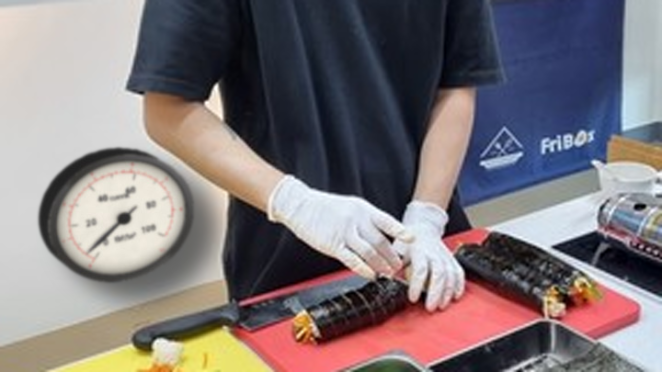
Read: 5psi
